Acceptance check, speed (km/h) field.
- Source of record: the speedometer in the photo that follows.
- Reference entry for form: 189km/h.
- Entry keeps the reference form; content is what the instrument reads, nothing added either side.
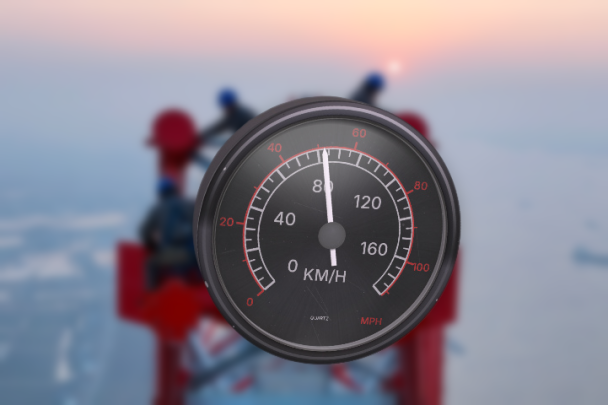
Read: 82.5km/h
